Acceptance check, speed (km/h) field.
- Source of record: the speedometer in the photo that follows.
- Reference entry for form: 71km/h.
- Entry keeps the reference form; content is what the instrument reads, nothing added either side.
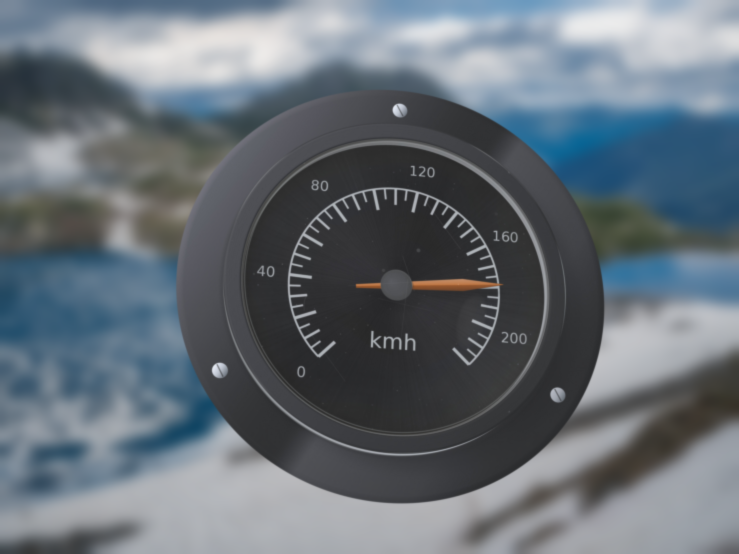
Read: 180km/h
